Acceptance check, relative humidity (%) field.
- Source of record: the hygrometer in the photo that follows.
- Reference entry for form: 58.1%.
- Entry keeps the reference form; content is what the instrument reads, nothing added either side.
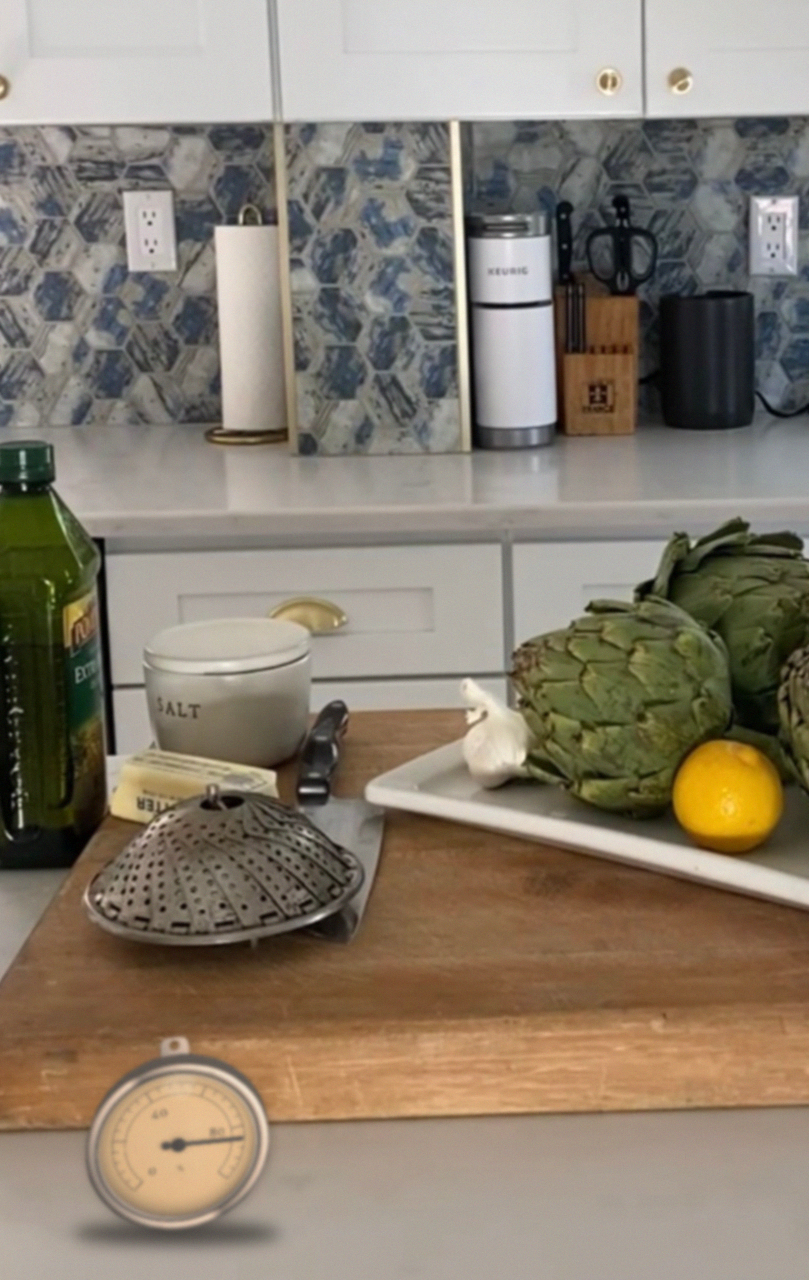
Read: 84%
